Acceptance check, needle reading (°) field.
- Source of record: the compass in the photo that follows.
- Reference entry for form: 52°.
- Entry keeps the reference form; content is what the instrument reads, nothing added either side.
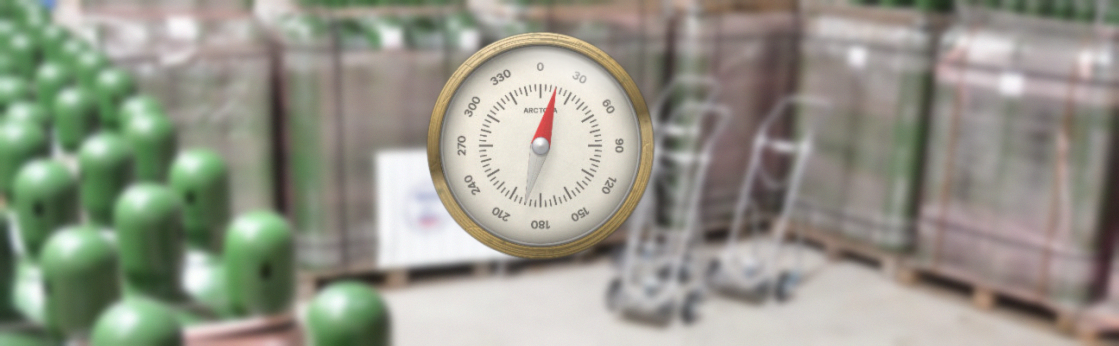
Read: 15°
